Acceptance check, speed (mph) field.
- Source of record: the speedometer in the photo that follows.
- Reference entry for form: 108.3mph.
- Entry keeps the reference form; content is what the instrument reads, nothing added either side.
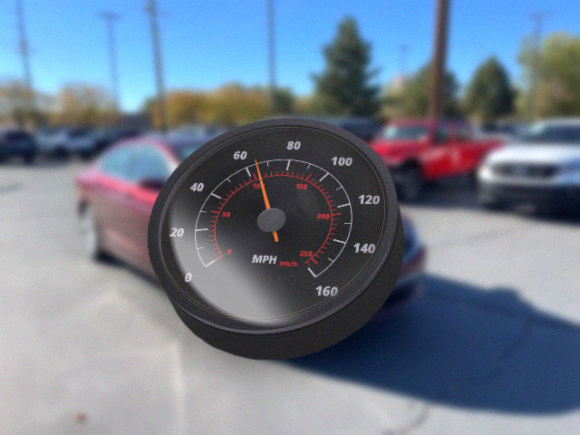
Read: 65mph
